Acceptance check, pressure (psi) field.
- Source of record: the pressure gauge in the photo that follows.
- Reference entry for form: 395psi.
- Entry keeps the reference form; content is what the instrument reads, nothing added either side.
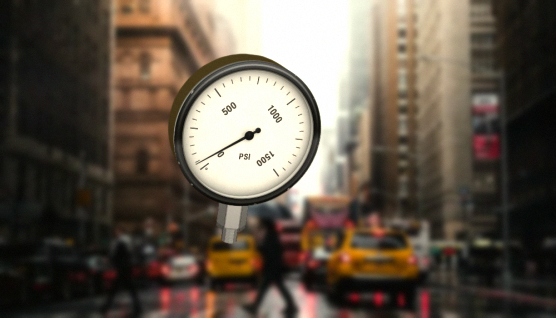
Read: 50psi
